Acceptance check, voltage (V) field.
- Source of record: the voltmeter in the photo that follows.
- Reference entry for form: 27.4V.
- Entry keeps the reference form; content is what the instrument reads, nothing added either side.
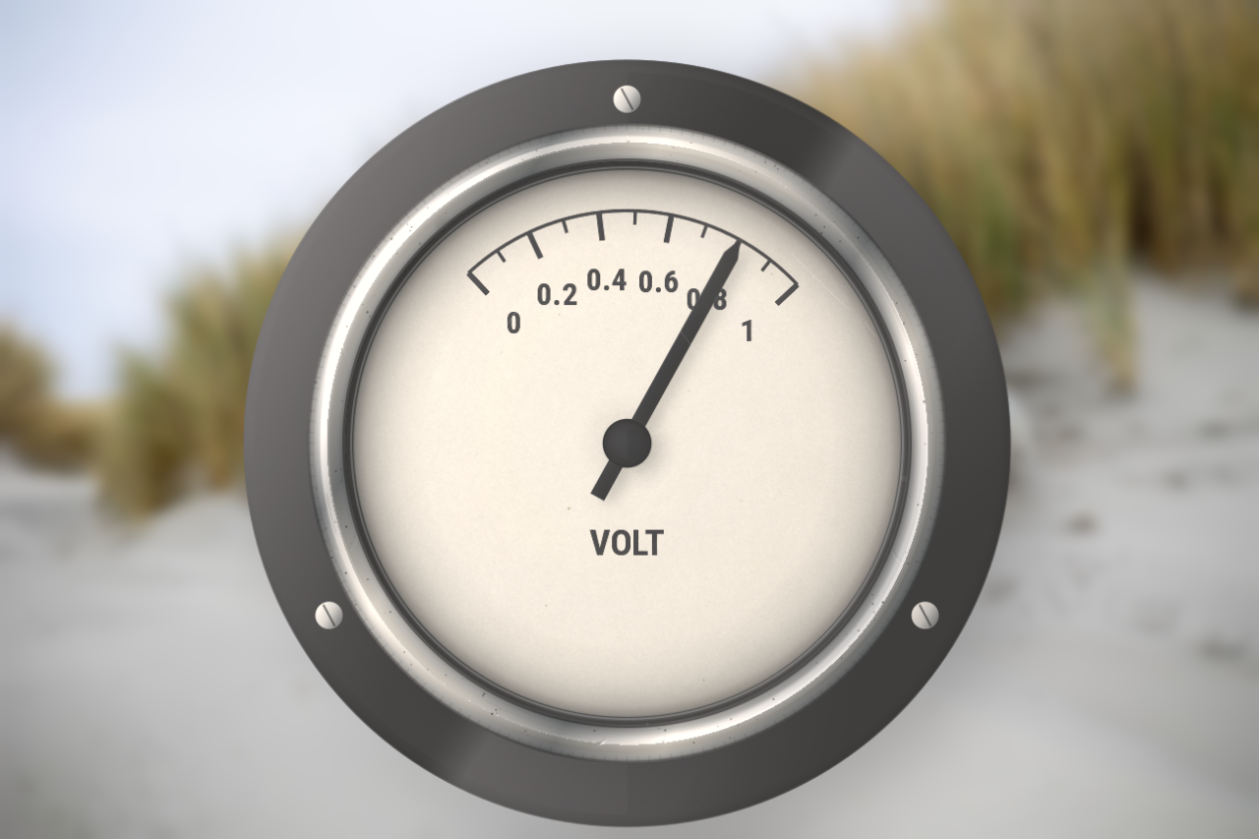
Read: 0.8V
